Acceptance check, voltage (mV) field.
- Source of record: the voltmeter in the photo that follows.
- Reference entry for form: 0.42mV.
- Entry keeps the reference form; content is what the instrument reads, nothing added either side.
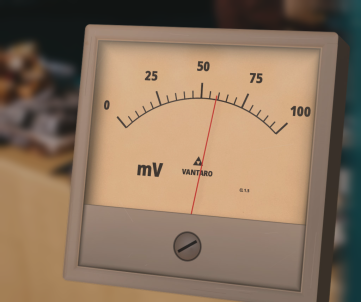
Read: 60mV
